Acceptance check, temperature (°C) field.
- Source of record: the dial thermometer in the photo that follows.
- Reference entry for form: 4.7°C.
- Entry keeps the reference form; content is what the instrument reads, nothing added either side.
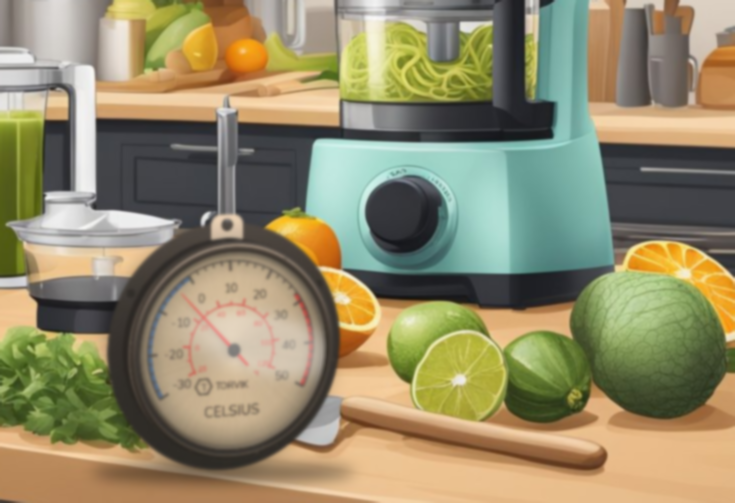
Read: -4°C
